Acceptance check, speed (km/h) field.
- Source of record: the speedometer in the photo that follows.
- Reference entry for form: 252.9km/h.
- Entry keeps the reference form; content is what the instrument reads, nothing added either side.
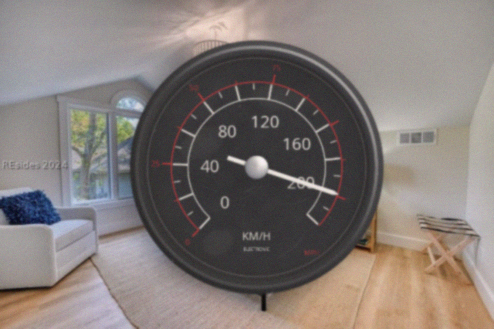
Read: 200km/h
